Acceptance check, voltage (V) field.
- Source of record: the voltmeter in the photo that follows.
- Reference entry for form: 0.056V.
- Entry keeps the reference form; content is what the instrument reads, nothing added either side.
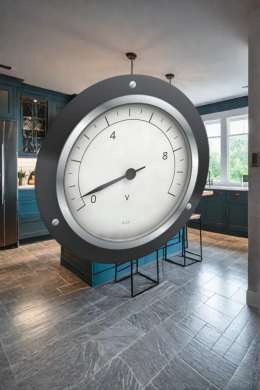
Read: 0.5V
